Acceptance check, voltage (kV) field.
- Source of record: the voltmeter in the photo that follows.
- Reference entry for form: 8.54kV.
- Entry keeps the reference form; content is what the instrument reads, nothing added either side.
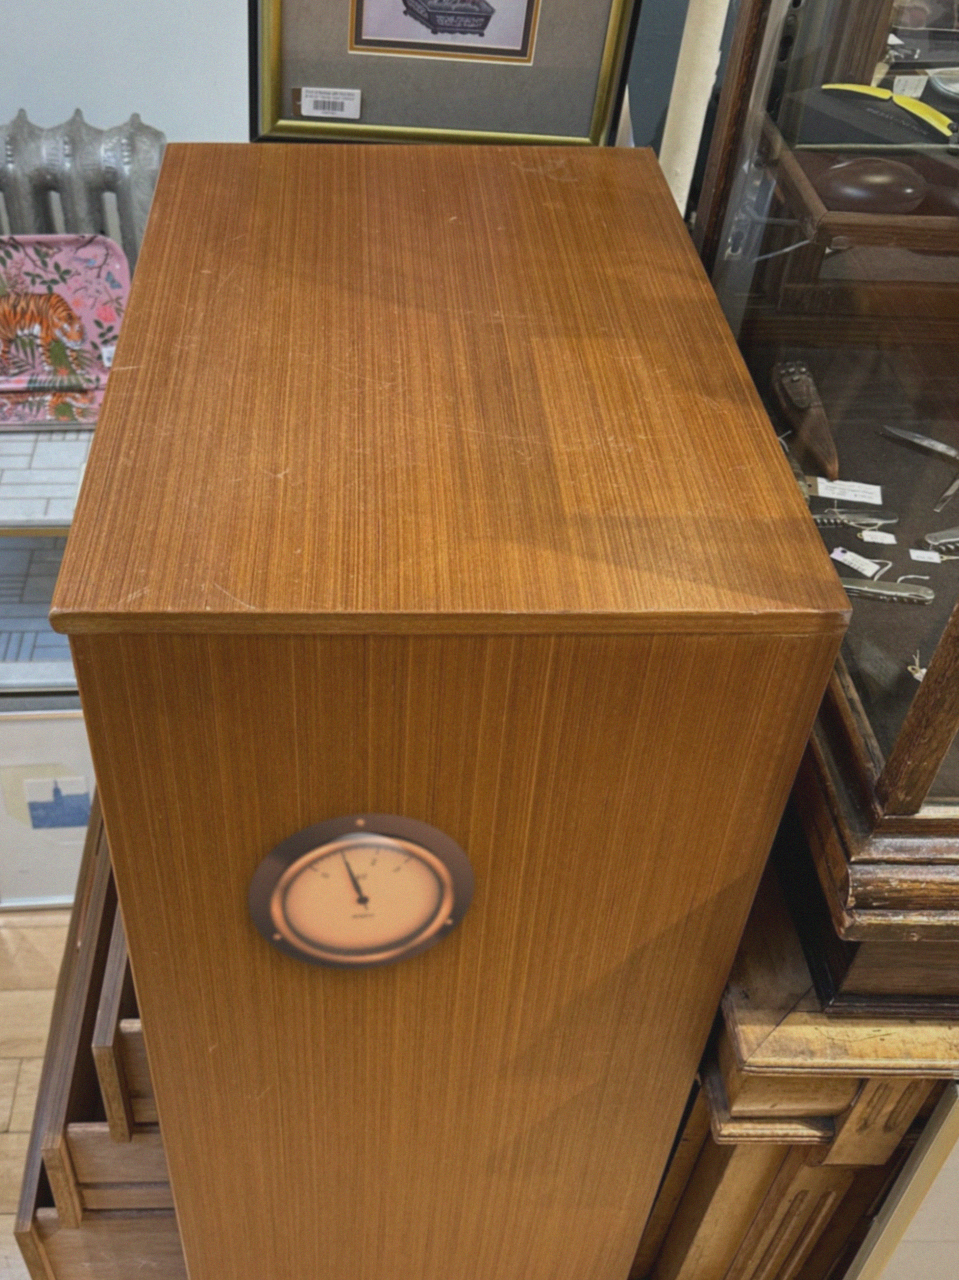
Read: 1kV
